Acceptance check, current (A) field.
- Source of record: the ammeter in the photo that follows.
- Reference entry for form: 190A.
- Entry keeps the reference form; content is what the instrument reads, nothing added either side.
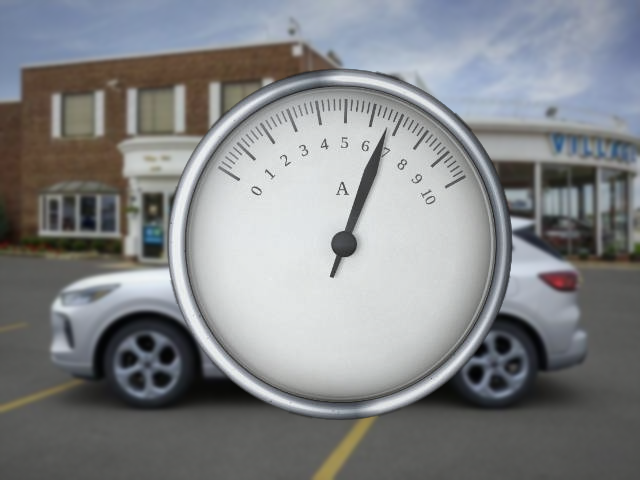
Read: 6.6A
